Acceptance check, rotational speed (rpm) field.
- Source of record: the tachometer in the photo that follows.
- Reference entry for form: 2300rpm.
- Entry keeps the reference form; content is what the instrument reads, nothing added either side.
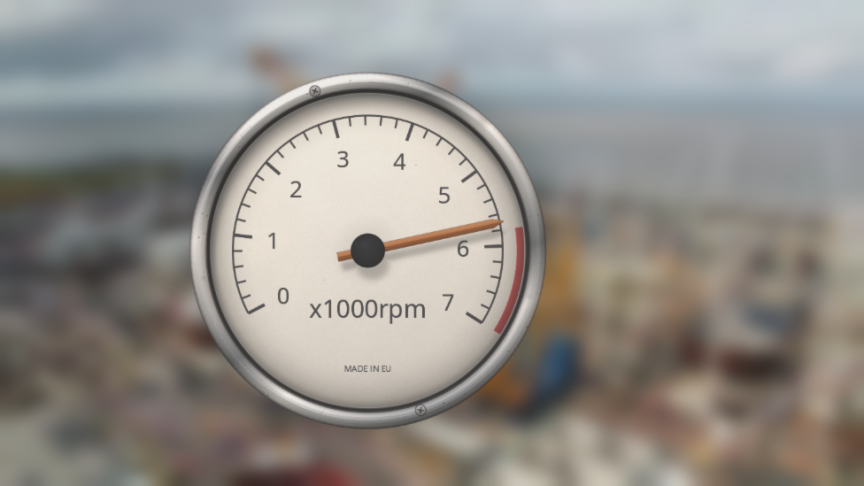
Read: 5700rpm
